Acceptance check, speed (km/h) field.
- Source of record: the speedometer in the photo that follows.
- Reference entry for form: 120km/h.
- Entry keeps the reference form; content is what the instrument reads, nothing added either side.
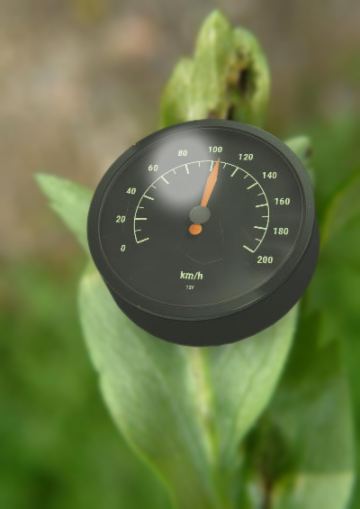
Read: 105km/h
